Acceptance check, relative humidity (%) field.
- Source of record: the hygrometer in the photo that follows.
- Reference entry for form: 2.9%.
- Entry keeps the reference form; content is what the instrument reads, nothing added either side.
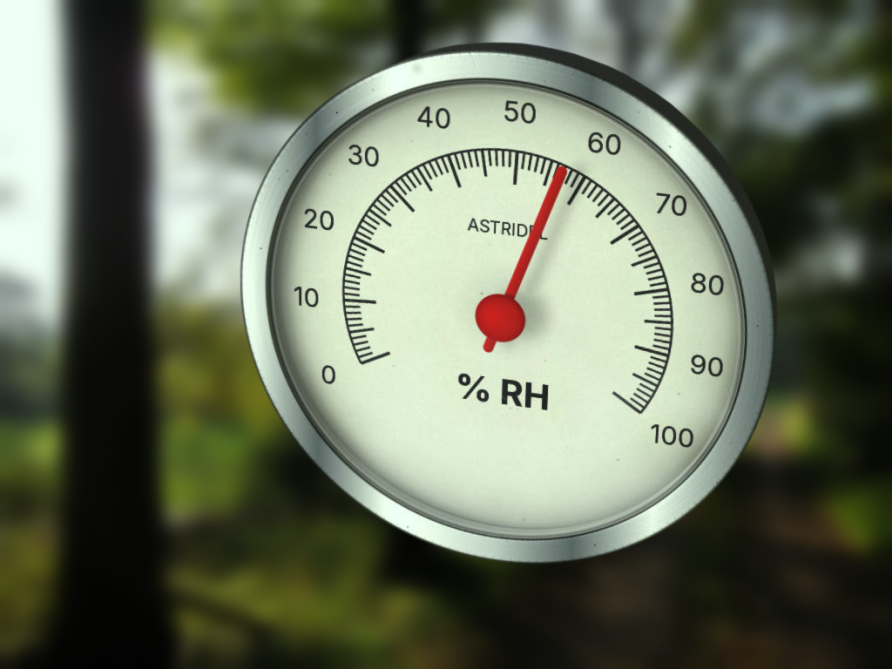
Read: 57%
